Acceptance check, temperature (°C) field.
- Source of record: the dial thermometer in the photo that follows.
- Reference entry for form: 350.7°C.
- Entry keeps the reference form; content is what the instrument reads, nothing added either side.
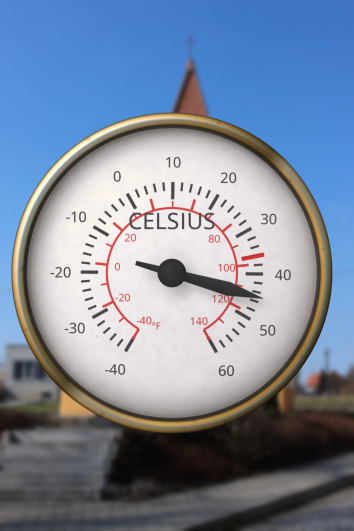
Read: 45°C
